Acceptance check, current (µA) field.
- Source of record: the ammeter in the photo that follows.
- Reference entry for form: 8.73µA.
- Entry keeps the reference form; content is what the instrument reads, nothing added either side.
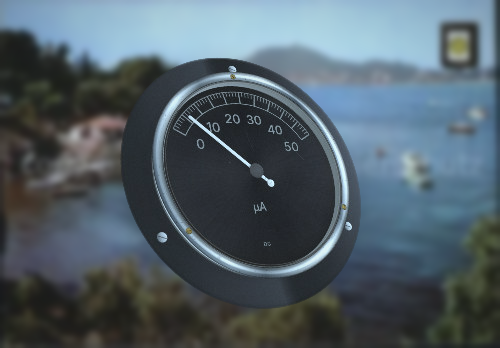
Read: 5µA
